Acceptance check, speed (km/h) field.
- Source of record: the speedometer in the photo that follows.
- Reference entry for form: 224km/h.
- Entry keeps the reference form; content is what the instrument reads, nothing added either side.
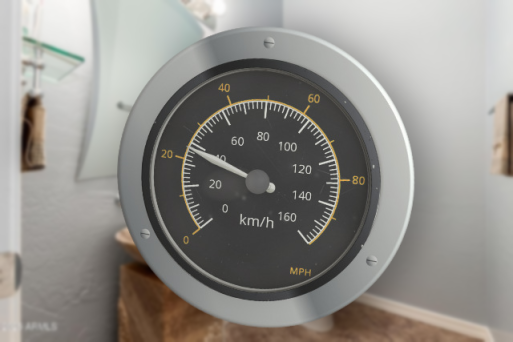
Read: 38km/h
